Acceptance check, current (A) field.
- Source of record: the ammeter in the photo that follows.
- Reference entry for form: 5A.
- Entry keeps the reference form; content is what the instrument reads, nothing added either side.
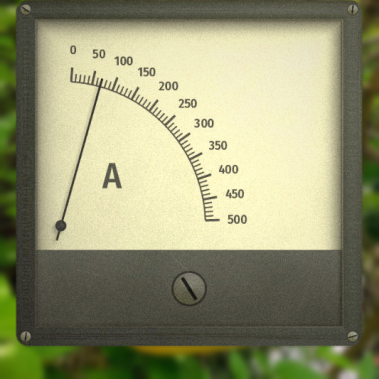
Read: 70A
